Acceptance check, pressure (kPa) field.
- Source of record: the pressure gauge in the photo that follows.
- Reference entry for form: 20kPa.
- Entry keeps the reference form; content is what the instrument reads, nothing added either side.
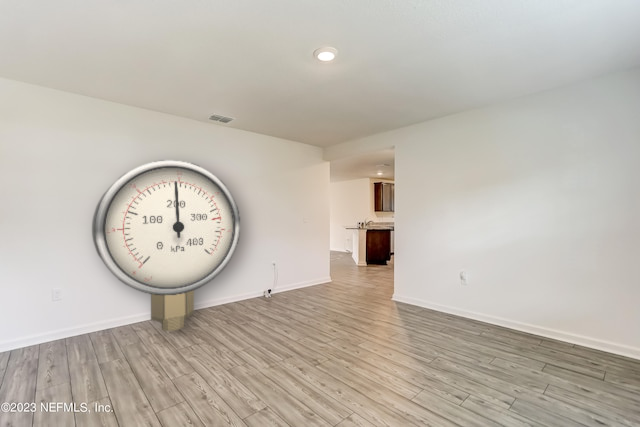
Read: 200kPa
